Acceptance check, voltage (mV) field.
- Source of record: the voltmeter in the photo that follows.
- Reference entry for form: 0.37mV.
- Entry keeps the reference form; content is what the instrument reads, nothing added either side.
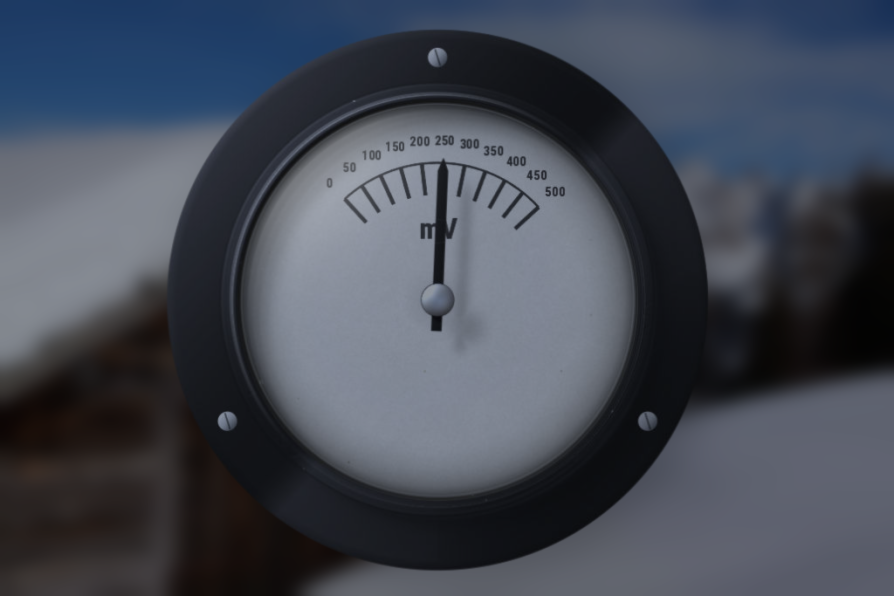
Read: 250mV
